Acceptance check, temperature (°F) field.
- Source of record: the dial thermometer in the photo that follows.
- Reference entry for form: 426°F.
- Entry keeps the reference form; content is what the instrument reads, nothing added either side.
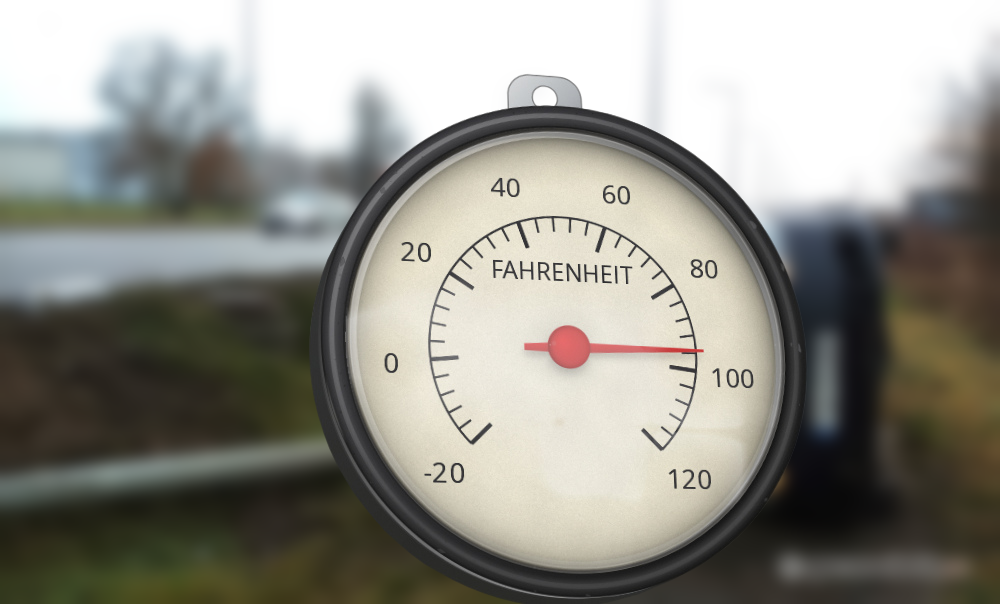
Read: 96°F
